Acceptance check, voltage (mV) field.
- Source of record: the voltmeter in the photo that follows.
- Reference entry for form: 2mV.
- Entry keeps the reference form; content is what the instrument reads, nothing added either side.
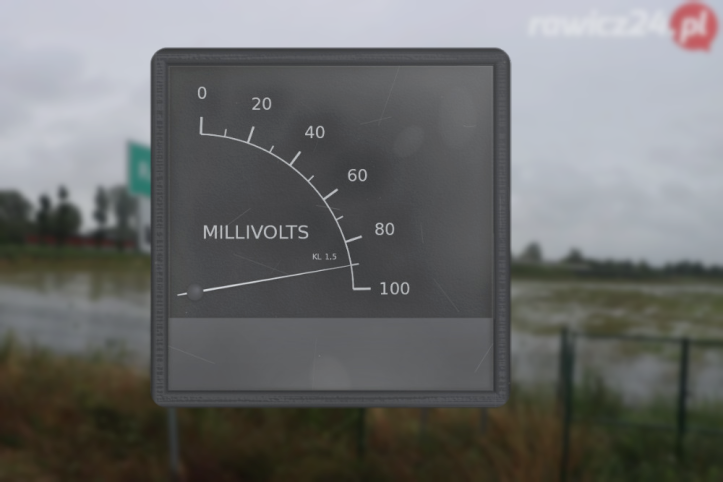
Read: 90mV
